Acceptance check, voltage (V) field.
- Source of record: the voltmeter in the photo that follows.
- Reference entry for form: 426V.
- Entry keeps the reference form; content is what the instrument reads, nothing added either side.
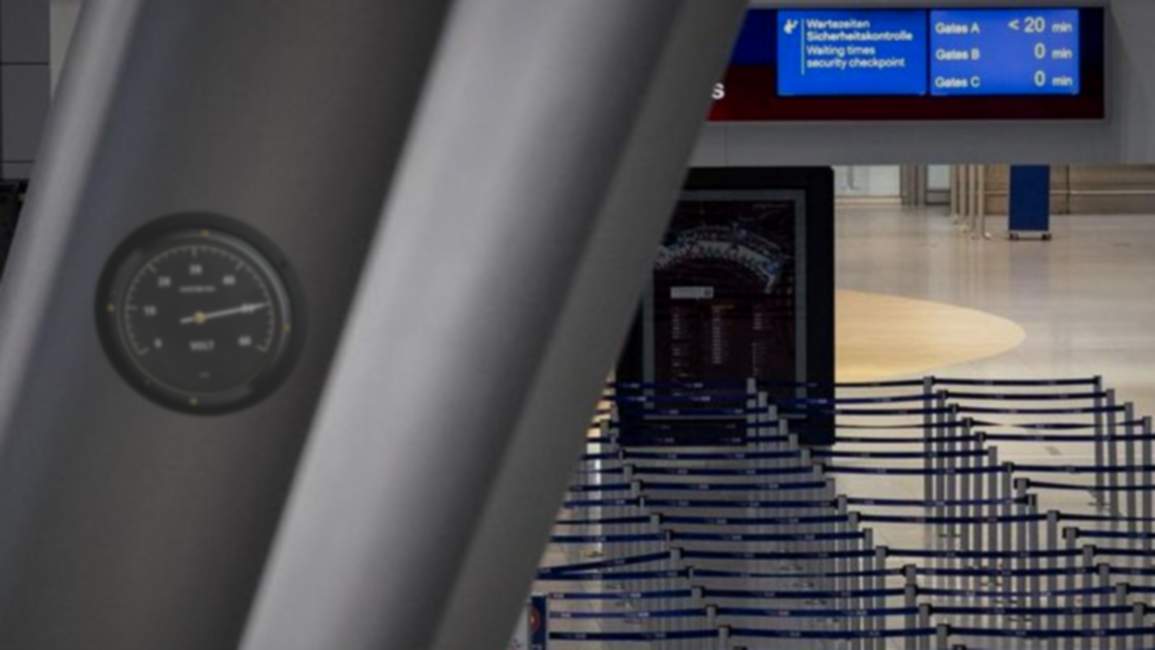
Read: 50V
